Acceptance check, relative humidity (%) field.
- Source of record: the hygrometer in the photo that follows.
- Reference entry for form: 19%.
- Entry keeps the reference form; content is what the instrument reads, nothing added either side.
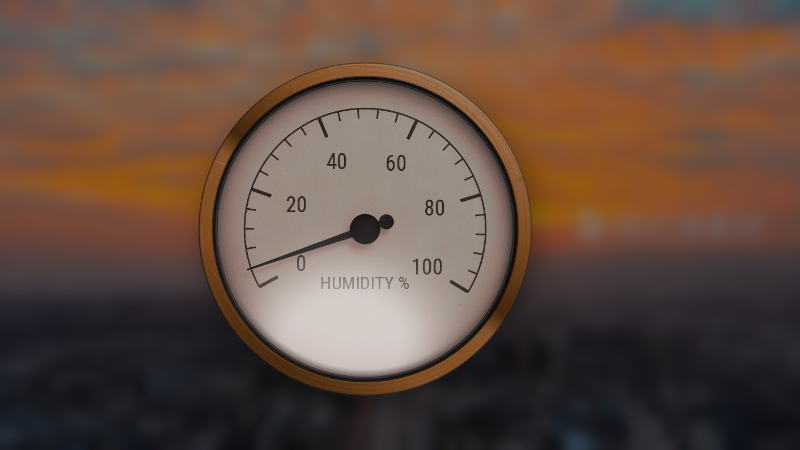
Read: 4%
